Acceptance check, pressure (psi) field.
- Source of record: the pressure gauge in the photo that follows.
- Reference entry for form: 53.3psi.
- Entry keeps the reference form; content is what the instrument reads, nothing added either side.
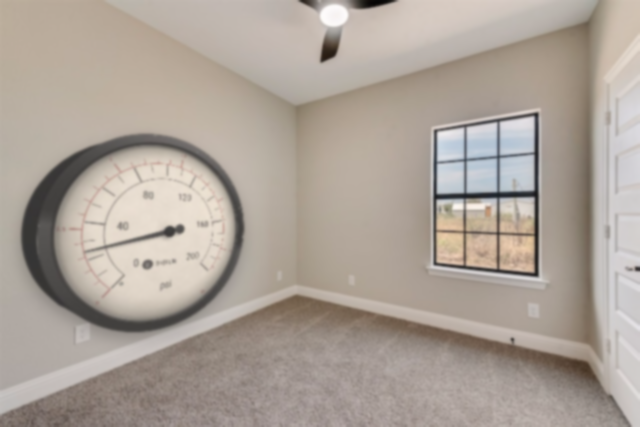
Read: 25psi
